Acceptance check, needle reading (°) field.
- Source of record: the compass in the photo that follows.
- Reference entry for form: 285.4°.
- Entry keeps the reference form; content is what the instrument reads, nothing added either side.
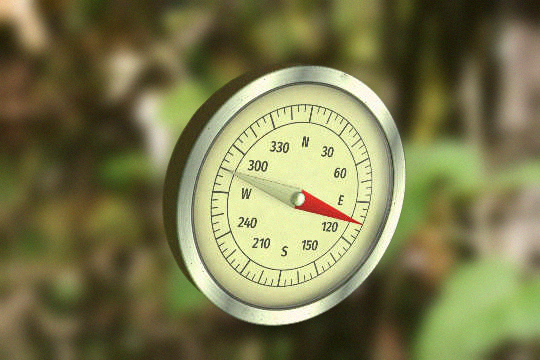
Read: 105°
